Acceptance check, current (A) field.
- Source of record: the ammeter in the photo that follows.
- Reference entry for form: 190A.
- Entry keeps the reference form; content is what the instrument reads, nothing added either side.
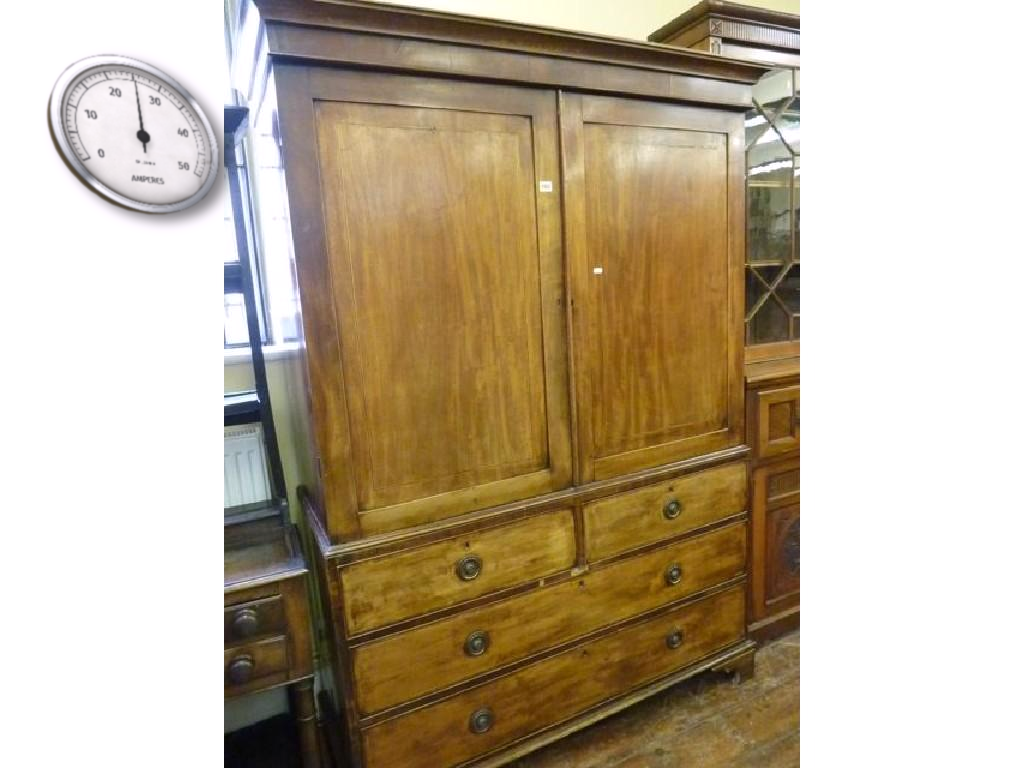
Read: 25A
